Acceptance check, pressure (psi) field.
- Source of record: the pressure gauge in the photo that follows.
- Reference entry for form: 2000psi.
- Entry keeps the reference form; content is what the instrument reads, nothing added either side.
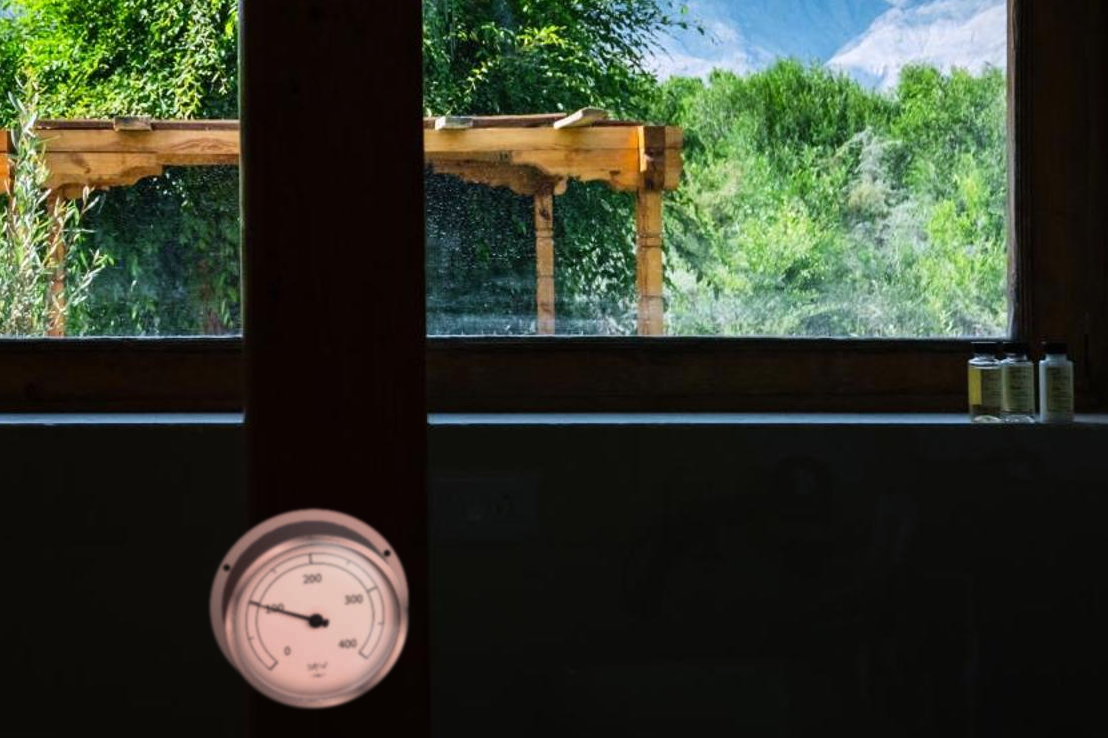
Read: 100psi
